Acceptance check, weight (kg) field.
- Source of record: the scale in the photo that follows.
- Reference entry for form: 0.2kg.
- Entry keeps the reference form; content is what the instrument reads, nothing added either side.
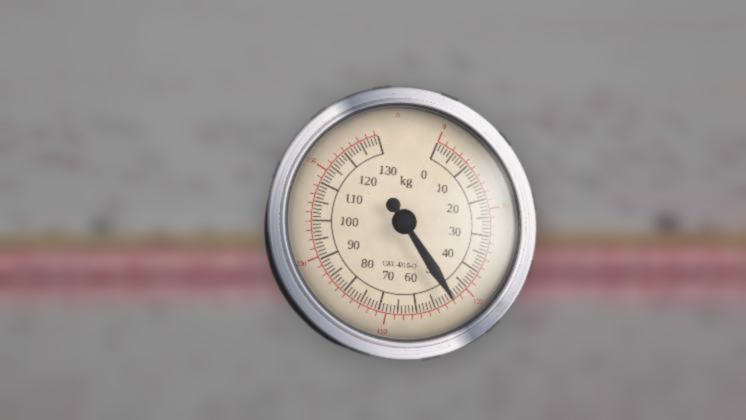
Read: 50kg
